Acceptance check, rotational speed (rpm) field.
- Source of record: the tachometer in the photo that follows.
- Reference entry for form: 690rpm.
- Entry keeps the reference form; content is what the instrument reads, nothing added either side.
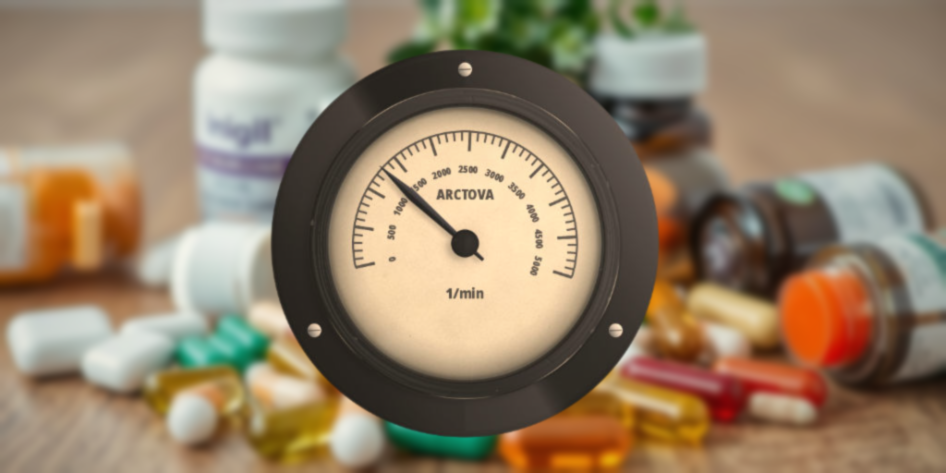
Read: 1300rpm
